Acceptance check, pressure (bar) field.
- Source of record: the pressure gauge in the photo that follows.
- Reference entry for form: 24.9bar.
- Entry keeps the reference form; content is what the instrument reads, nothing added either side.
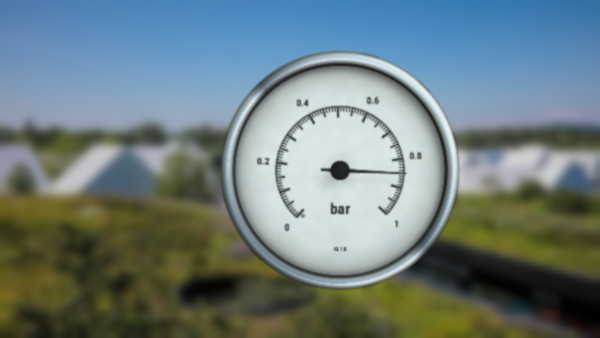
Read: 0.85bar
